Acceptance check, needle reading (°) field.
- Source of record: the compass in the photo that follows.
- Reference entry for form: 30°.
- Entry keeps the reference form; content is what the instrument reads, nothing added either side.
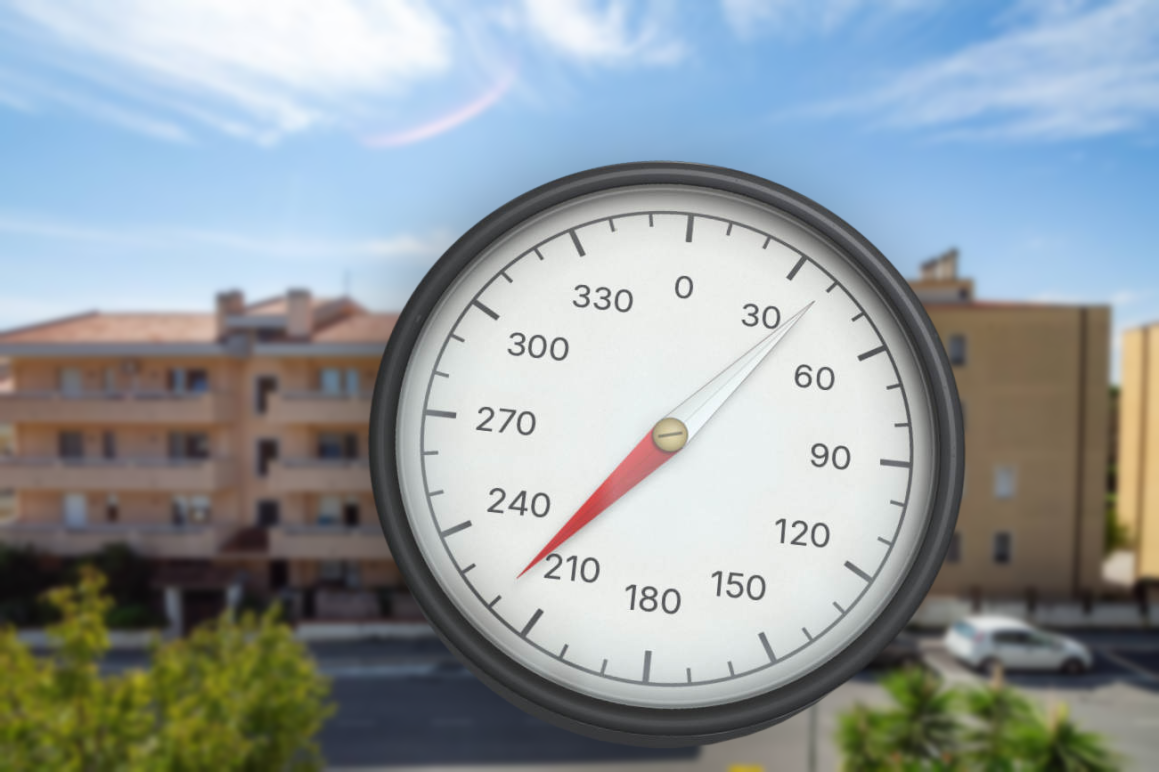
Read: 220°
